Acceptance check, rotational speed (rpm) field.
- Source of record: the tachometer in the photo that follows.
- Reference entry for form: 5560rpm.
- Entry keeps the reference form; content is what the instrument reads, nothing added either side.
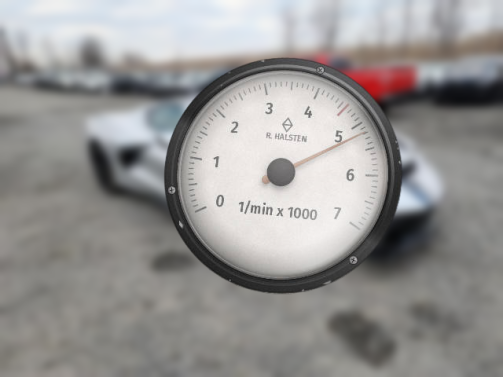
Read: 5200rpm
